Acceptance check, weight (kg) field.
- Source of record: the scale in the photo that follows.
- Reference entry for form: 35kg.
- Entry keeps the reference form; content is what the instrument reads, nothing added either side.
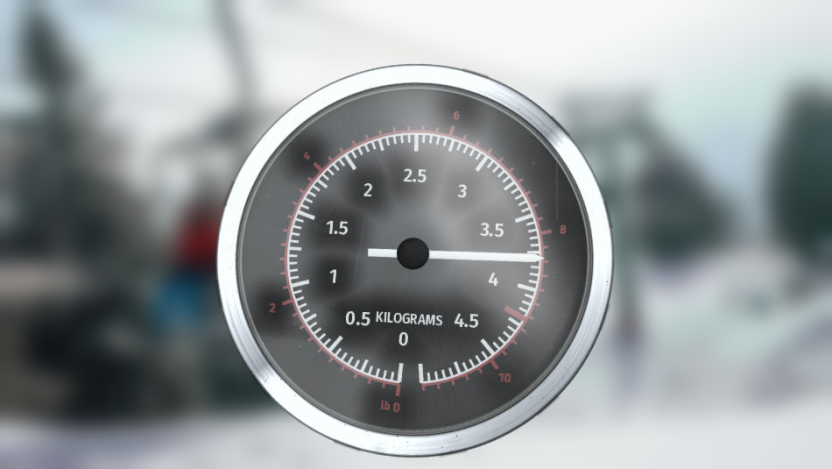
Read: 3.8kg
